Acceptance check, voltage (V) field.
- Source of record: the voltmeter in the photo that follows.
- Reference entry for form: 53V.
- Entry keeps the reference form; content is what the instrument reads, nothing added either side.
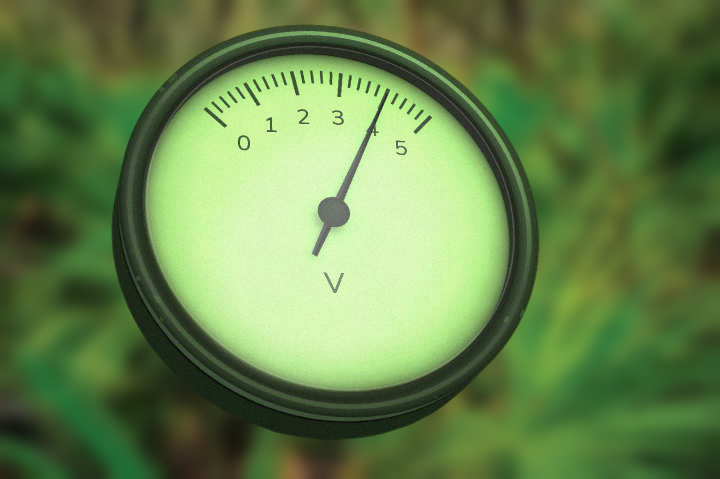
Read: 4V
